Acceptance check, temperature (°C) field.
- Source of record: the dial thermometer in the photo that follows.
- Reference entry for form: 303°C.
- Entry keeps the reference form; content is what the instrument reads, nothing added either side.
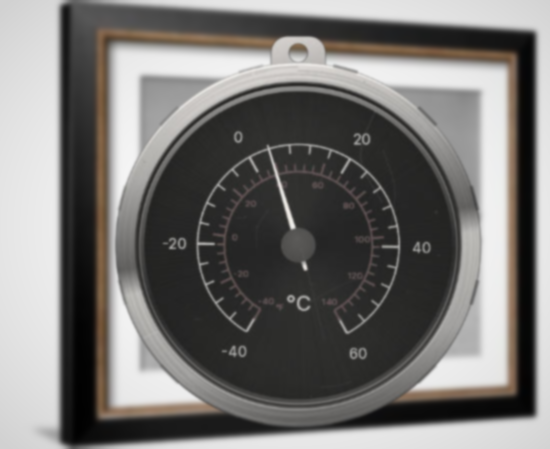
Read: 4°C
